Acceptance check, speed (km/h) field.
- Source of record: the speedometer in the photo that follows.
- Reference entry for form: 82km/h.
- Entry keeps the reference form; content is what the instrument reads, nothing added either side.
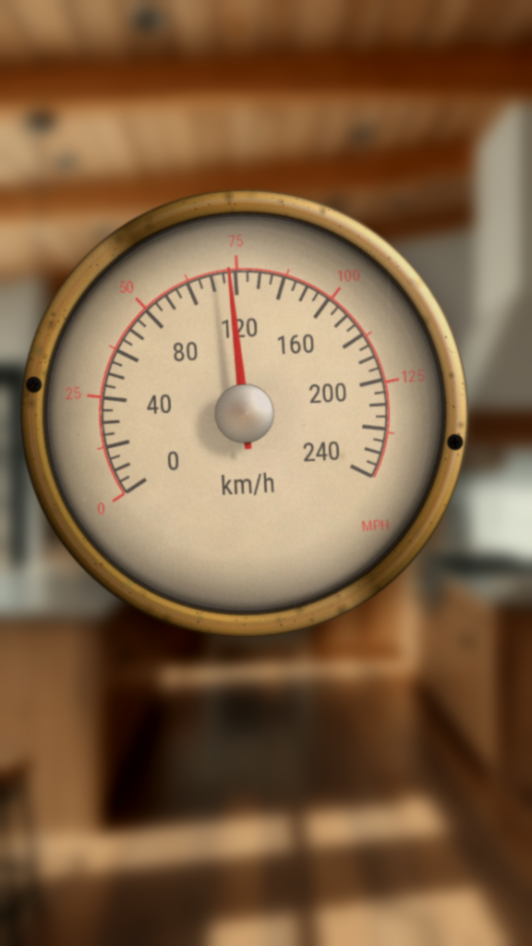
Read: 117.5km/h
